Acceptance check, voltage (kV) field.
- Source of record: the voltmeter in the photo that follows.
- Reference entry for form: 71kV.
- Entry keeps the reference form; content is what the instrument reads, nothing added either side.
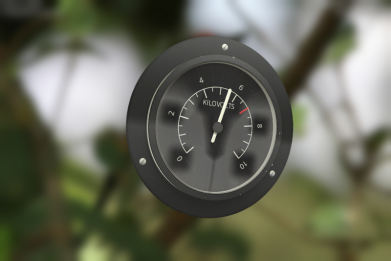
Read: 5.5kV
